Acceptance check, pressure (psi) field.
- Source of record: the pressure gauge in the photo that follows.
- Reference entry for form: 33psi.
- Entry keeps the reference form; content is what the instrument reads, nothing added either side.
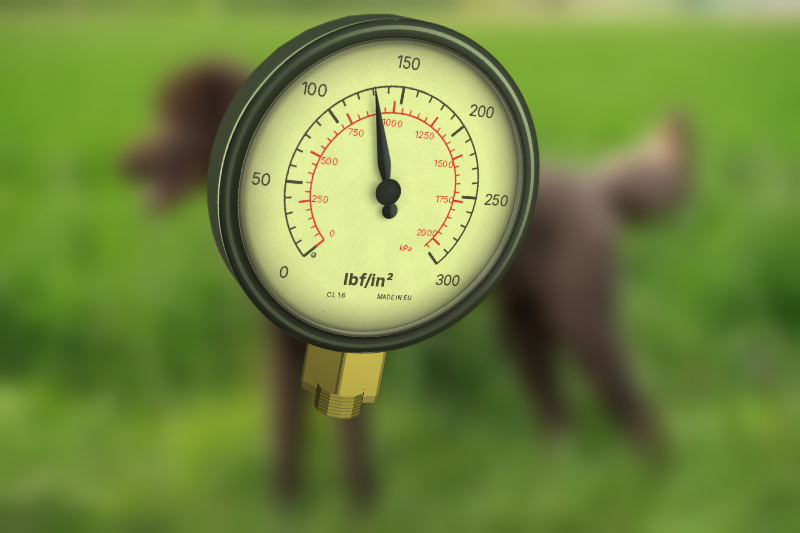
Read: 130psi
